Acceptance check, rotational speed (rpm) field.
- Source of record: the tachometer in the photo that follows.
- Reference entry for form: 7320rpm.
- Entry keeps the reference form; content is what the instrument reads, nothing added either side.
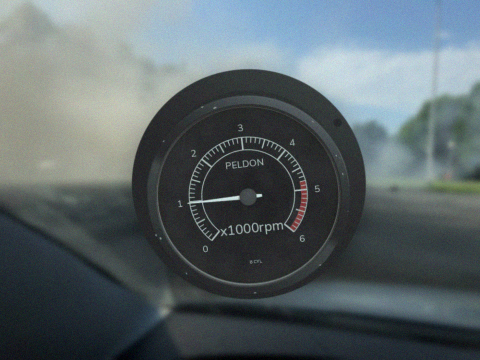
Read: 1000rpm
